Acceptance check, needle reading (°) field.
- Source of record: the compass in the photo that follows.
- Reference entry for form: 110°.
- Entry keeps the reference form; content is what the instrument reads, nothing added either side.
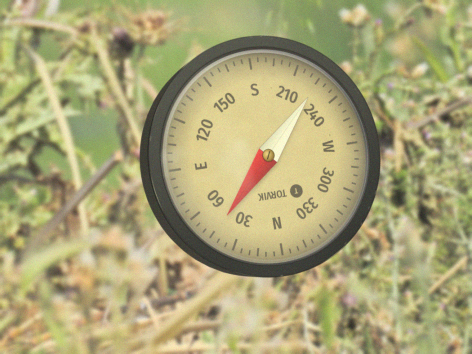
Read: 45°
